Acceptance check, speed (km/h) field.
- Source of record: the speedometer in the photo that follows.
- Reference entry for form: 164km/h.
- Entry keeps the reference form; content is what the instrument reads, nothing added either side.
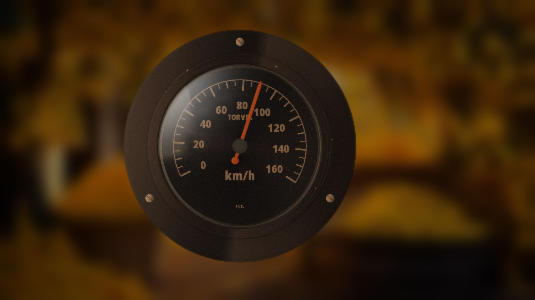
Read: 90km/h
